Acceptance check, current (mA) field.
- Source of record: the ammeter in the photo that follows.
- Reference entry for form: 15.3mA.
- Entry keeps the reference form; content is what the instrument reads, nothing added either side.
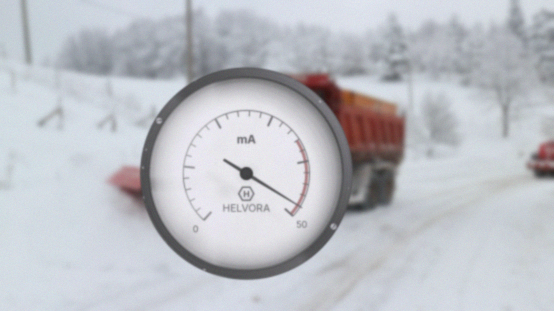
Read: 48mA
